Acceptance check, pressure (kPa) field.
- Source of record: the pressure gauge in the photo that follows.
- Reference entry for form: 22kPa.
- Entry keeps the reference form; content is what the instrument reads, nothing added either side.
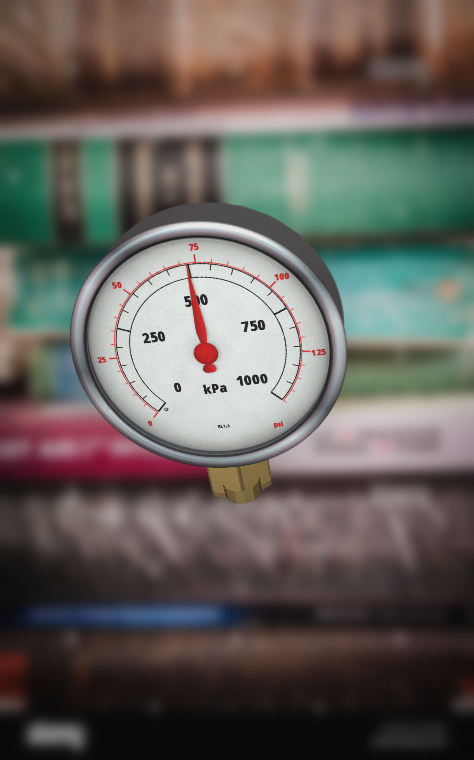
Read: 500kPa
